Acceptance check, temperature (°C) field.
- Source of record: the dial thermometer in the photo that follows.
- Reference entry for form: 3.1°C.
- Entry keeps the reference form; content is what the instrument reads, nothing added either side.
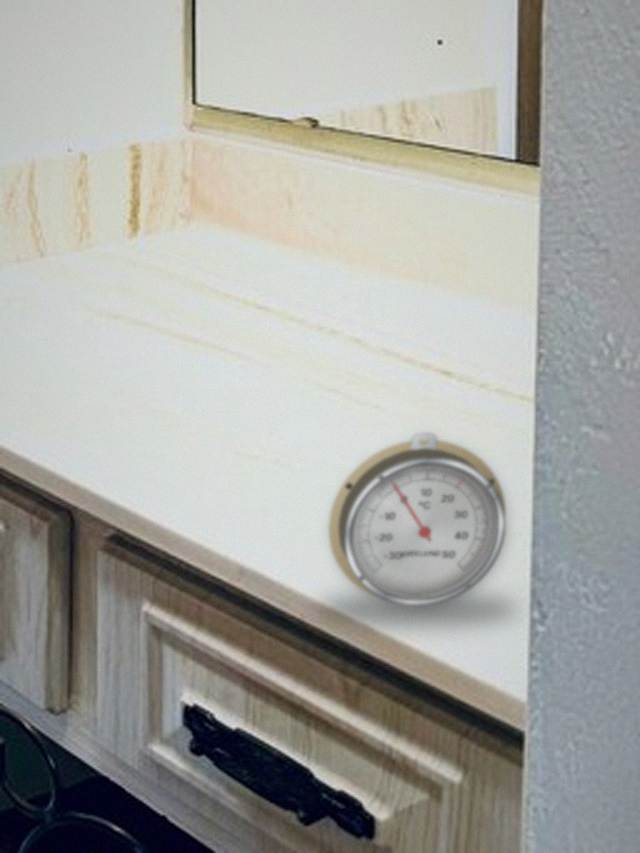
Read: 0°C
